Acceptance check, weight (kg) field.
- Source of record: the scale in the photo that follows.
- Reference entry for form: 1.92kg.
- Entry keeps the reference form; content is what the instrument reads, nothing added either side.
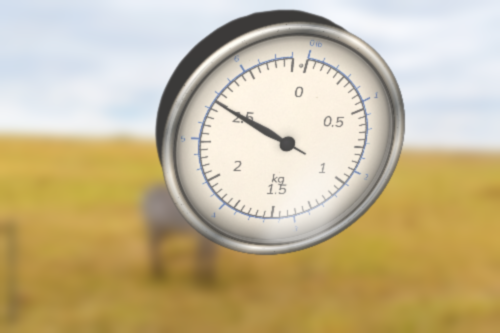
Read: 2.5kg
